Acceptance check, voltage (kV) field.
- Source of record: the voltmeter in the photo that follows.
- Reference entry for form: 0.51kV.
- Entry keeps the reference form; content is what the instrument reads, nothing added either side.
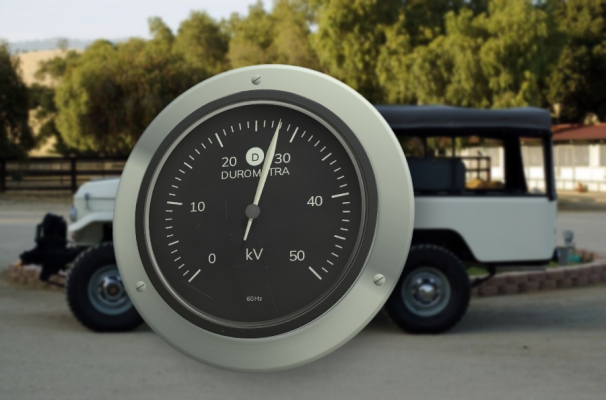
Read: 28kV
